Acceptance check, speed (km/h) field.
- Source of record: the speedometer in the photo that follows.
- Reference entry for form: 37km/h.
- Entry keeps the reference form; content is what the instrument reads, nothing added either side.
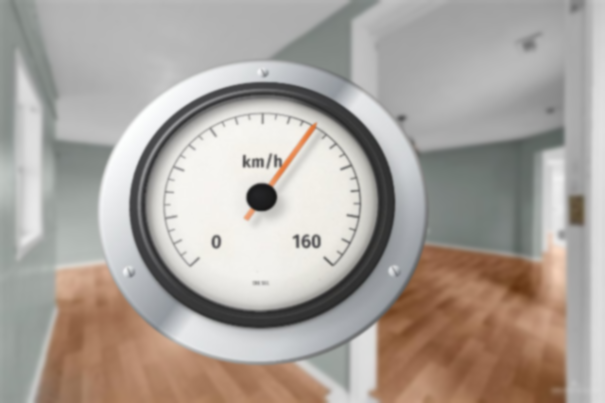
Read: 100km/h
